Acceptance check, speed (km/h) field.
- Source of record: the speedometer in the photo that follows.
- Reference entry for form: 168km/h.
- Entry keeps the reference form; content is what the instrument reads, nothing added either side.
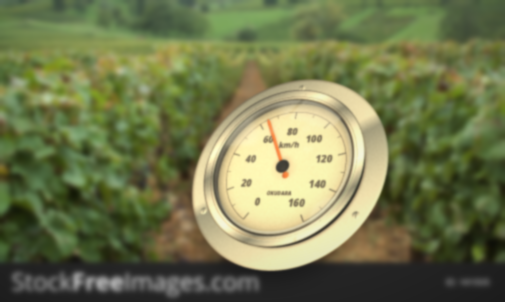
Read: 65km/h
